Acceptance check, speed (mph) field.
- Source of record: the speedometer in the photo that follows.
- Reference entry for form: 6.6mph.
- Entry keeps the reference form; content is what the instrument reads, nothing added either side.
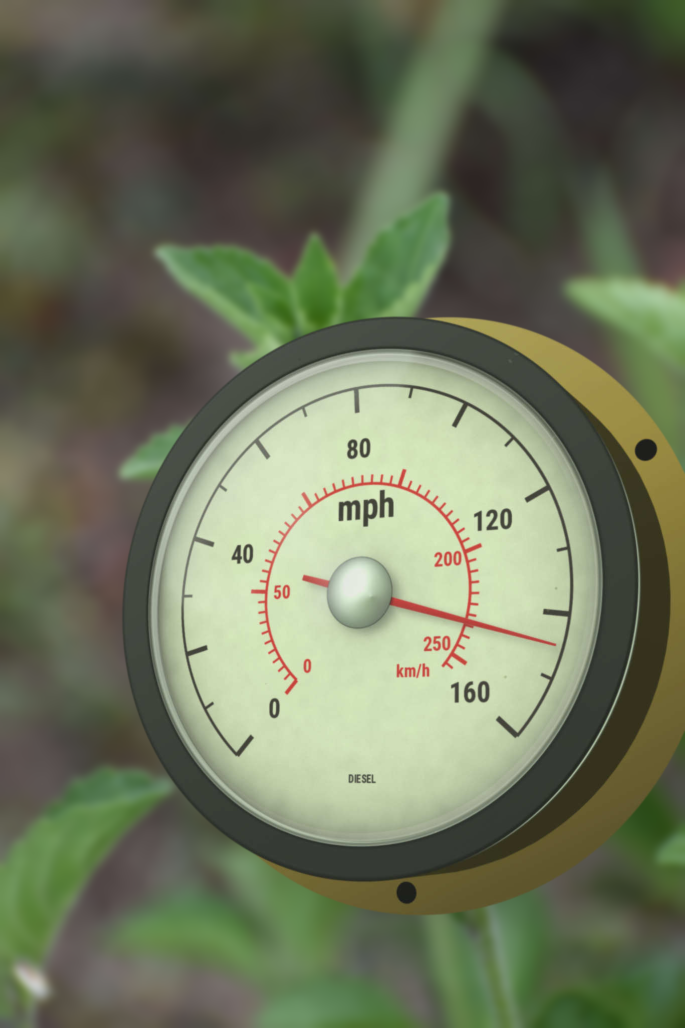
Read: 145mph
